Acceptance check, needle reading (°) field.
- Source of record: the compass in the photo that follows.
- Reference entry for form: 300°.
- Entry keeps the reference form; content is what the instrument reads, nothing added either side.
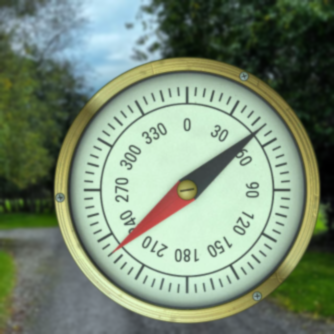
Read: 230°
